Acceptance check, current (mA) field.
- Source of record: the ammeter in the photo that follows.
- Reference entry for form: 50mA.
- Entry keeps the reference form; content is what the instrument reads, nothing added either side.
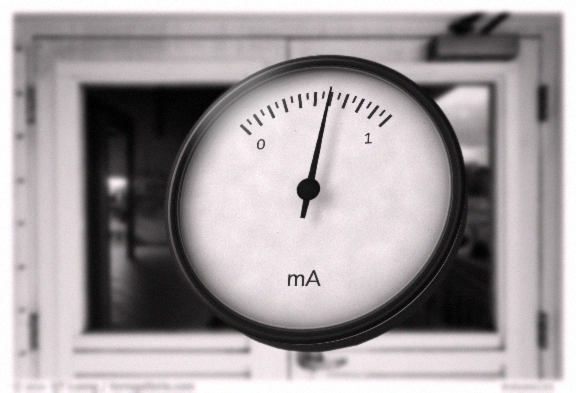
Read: 0.6mA
